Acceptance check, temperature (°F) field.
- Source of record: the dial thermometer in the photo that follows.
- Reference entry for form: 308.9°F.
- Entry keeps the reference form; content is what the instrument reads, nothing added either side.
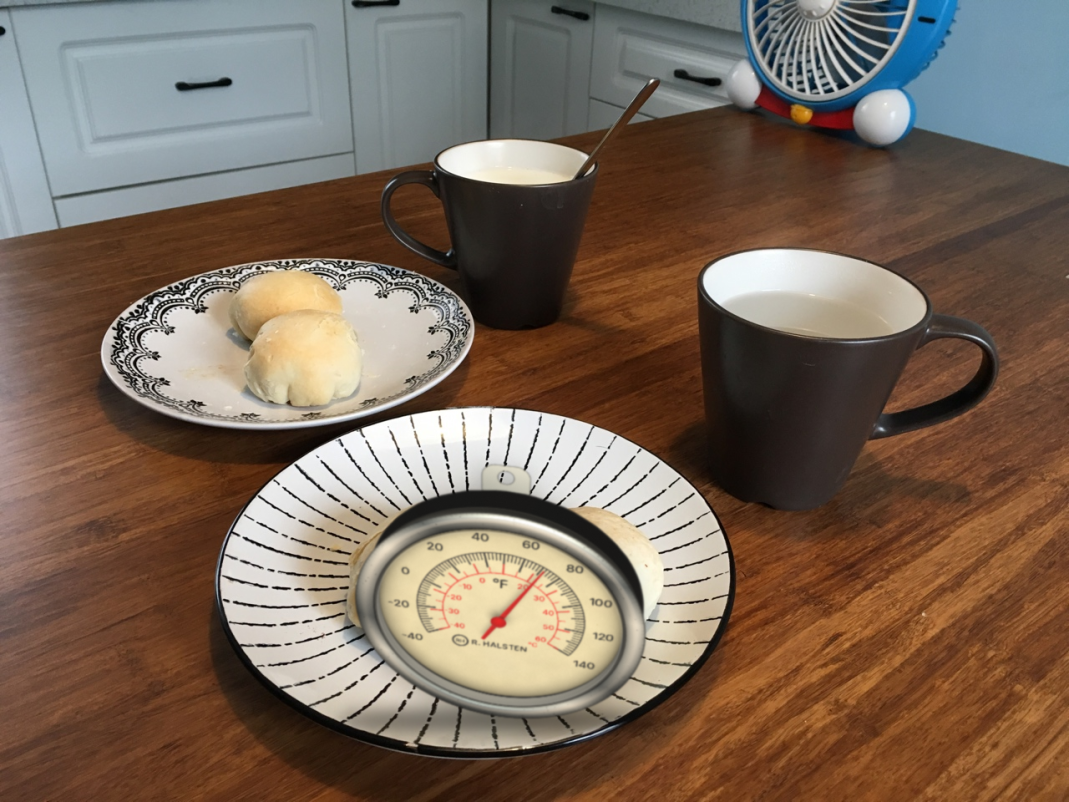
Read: 70°F
